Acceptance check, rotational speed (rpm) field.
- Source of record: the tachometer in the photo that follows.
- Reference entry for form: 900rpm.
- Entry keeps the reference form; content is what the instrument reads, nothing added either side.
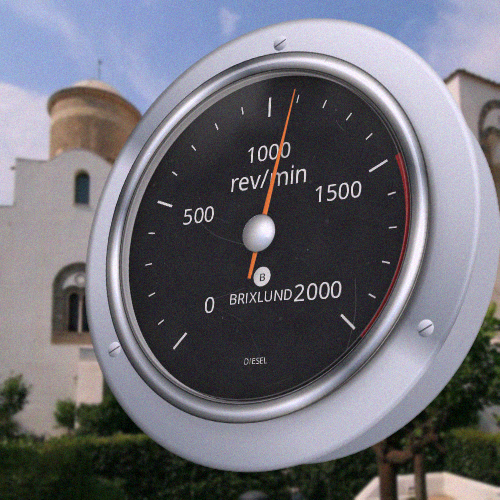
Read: 1100rpm
